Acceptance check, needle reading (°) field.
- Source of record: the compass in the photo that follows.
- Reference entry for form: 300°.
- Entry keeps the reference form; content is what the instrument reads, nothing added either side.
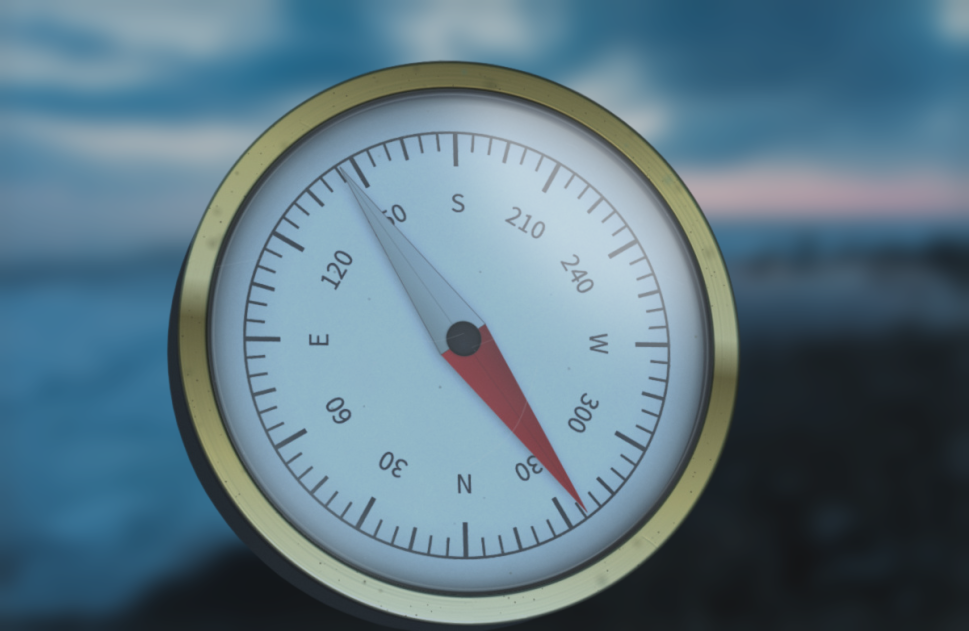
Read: 325°
